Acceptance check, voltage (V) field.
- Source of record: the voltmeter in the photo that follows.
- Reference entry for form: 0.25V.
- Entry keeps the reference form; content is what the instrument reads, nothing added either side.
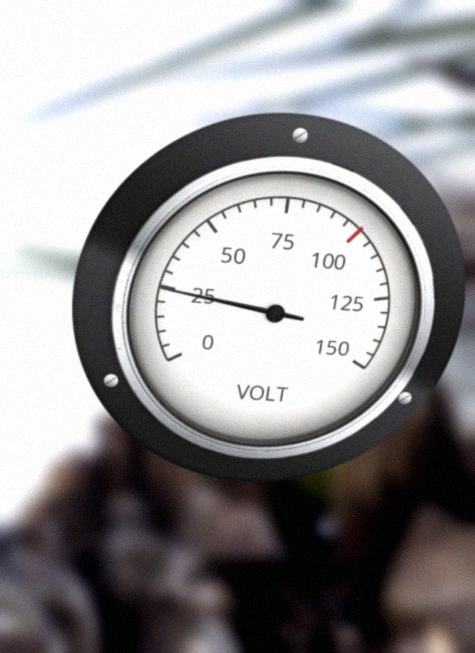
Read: 25V
